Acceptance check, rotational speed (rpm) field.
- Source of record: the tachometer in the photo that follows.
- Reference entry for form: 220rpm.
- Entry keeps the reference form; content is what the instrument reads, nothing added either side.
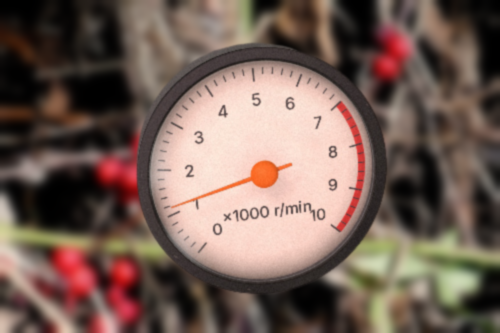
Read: 1200rpm
